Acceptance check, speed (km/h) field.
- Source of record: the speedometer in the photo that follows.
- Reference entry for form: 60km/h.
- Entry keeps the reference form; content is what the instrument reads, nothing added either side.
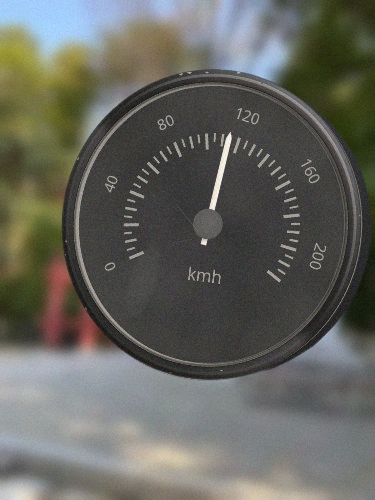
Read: 115km/h
